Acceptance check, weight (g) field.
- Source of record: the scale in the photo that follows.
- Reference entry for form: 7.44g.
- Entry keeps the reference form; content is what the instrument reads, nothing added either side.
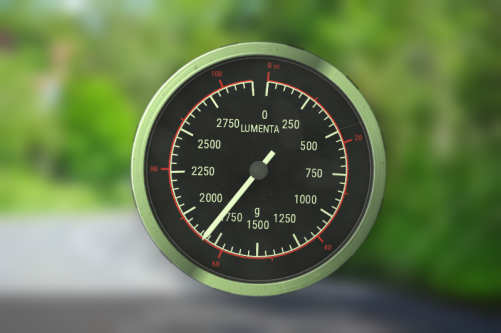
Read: 1825g
